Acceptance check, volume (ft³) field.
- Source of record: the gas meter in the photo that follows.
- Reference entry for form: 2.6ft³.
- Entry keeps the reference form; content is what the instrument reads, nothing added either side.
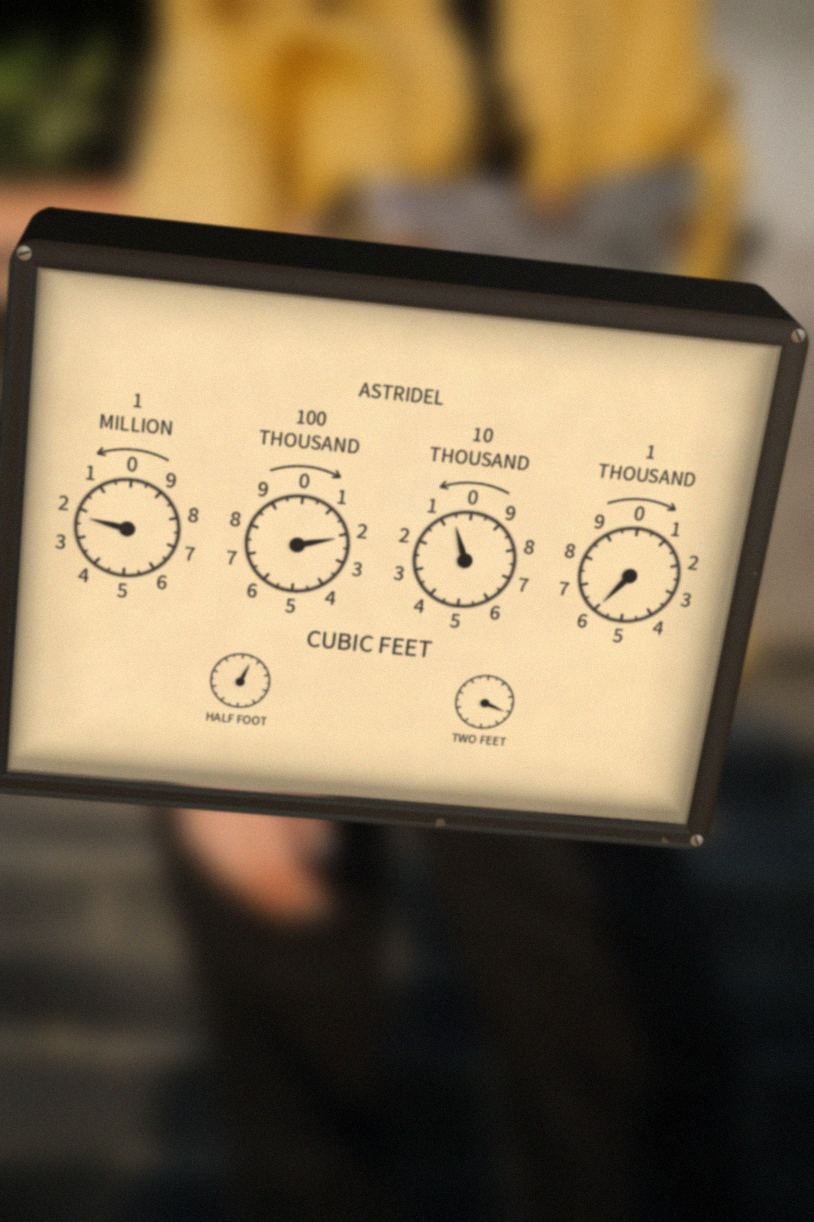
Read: 220600ft³
